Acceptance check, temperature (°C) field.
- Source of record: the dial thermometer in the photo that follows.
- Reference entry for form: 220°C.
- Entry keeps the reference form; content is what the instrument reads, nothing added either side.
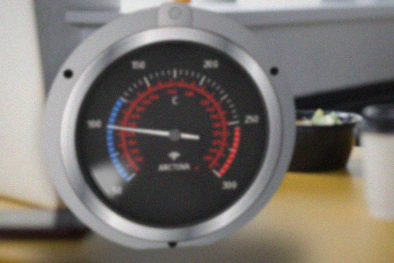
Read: 100°C
